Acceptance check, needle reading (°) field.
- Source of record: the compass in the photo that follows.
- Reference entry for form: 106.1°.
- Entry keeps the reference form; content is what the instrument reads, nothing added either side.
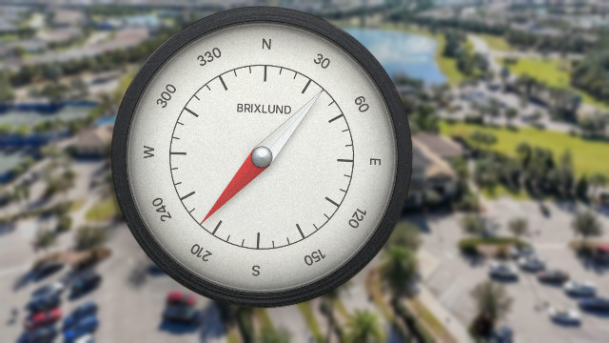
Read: 220°
